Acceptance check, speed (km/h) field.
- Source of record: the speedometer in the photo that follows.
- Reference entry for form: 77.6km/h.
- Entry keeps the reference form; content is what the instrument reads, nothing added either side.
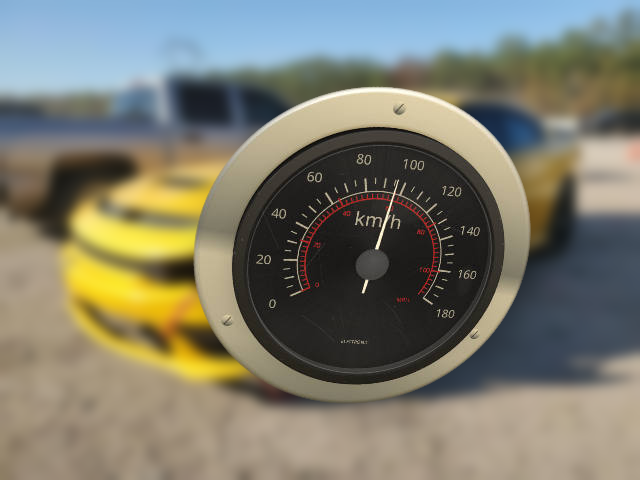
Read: 95km/h
